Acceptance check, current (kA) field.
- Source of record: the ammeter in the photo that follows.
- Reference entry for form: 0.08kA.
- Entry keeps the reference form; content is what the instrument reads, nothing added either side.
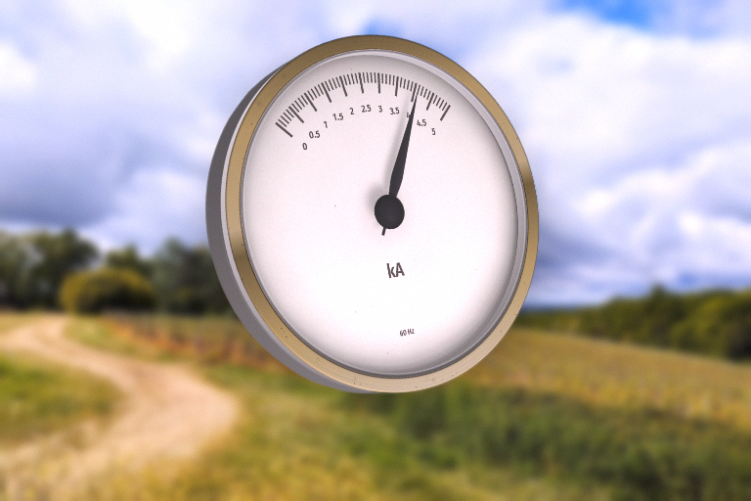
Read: 4kA
